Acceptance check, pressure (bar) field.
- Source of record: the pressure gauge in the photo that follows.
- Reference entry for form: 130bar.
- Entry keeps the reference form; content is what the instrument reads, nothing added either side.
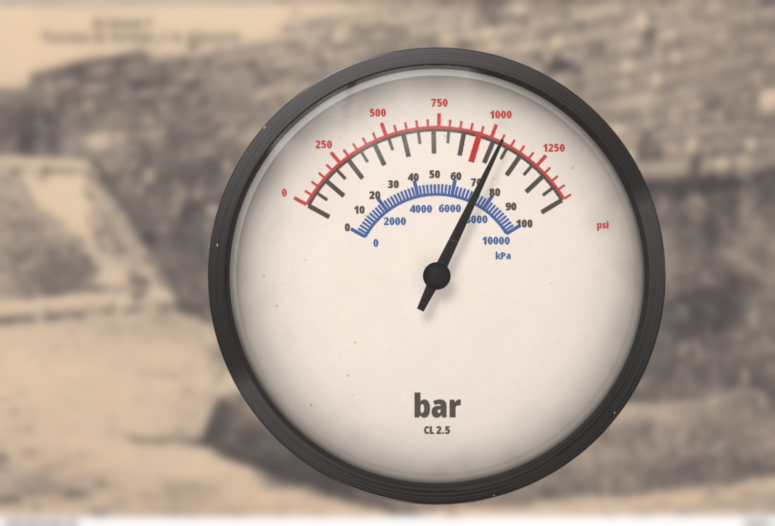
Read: 72.5bar
